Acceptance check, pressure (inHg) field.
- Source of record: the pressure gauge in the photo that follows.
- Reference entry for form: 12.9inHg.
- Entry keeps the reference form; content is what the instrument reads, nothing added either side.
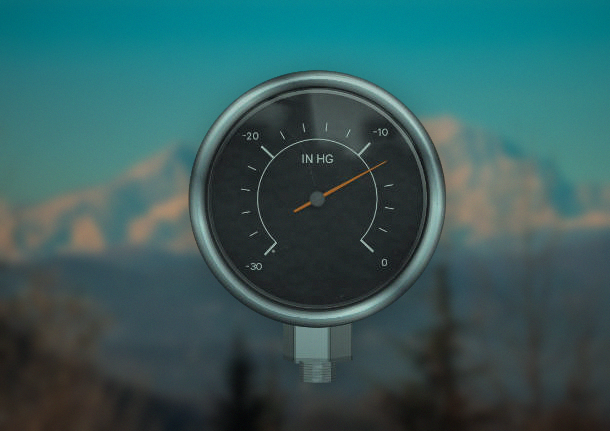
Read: -8inHg
